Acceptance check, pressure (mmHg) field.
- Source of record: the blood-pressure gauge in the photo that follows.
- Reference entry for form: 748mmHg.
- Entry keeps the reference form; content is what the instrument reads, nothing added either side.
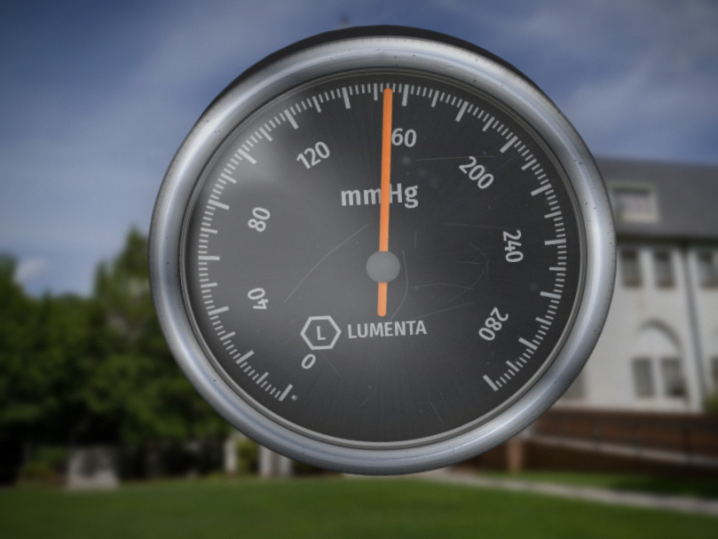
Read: 154mmHg
